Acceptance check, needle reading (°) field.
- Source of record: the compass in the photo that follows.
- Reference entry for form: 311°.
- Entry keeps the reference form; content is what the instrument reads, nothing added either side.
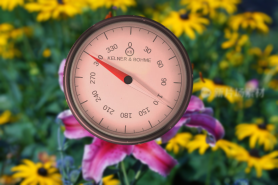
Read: 300°
